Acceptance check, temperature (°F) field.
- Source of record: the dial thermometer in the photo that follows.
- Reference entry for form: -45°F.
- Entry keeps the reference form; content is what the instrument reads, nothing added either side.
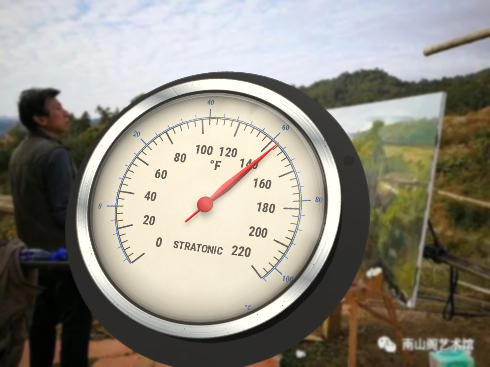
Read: 144°F
